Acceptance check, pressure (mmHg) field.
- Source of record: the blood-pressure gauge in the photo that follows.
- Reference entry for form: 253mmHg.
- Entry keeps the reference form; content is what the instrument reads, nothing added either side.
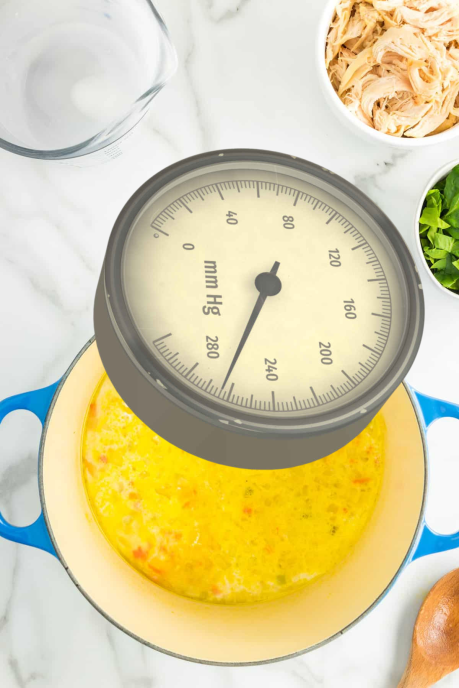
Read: 264mmHg
